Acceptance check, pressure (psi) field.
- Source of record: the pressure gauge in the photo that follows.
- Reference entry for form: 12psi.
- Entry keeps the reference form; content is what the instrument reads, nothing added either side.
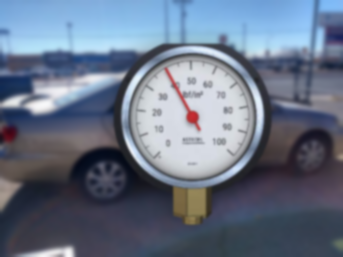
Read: 40psi
